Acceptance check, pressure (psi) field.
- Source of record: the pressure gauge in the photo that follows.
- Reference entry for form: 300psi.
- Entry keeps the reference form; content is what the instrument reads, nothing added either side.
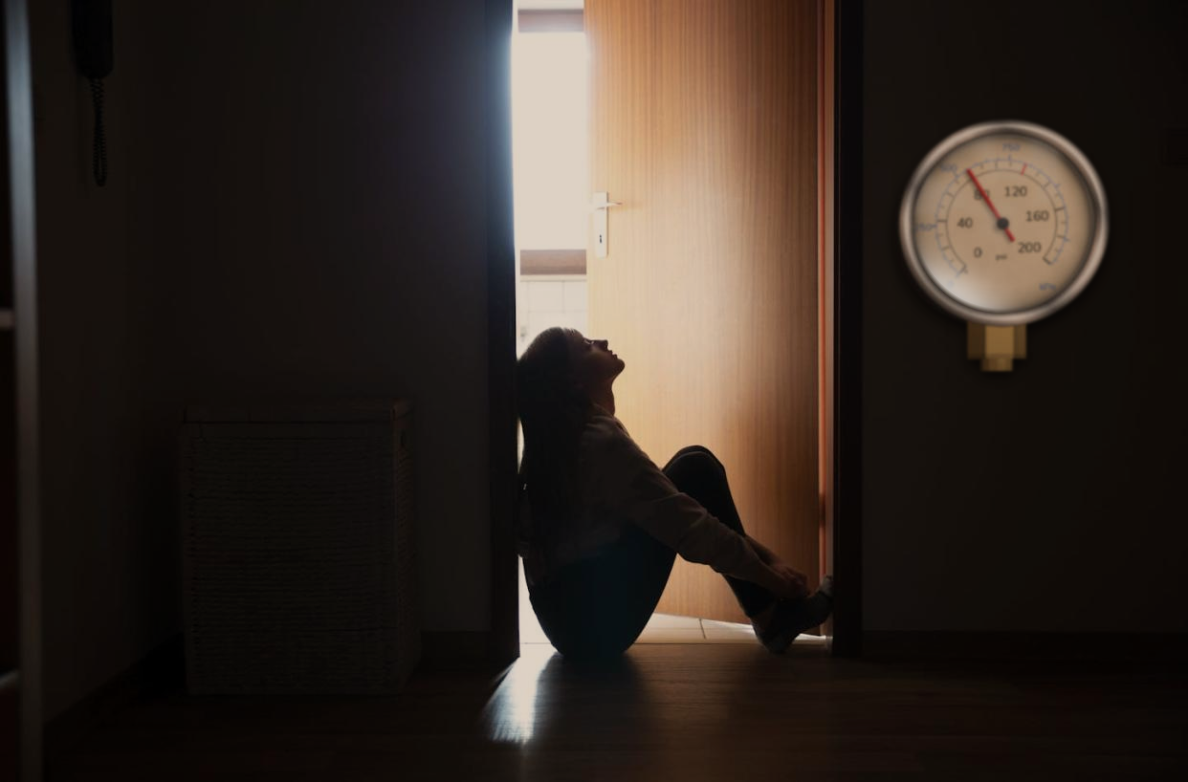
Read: 80psi
